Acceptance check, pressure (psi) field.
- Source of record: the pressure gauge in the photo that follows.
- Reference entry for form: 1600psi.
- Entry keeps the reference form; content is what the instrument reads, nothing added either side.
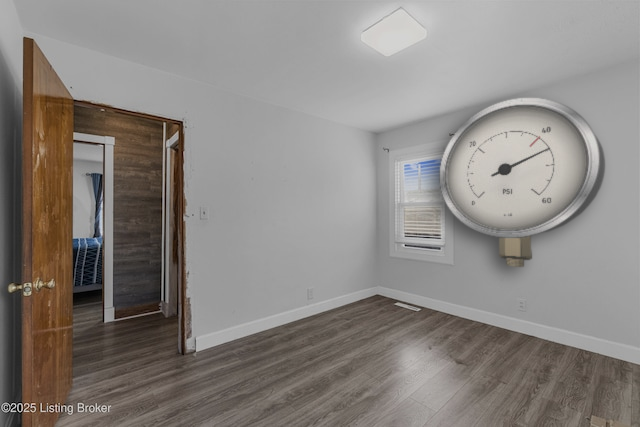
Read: 45psi
